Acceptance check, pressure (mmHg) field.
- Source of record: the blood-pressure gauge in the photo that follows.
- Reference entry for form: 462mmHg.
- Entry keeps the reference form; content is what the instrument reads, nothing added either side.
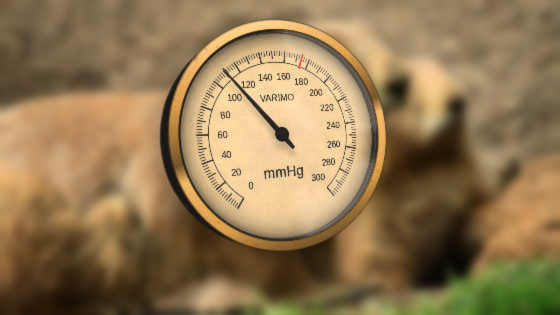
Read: 110mmHg
